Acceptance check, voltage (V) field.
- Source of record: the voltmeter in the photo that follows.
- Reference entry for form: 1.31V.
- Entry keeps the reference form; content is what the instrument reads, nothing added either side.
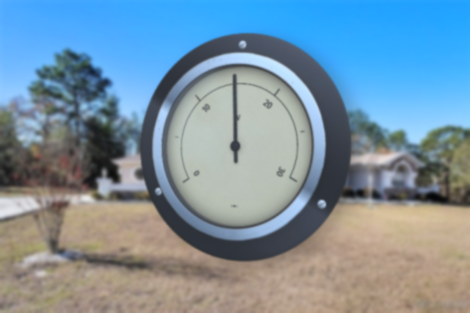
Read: 15V
